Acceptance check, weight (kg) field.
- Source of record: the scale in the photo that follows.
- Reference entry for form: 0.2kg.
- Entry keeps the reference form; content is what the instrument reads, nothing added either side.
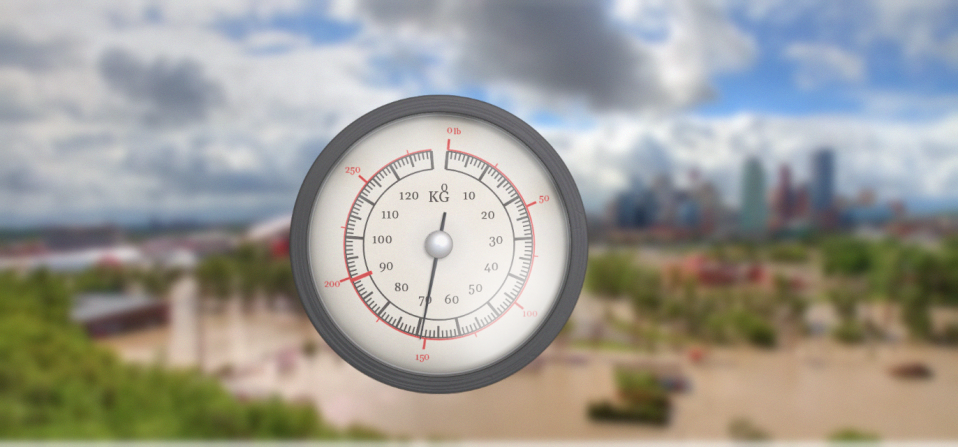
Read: 69kg
